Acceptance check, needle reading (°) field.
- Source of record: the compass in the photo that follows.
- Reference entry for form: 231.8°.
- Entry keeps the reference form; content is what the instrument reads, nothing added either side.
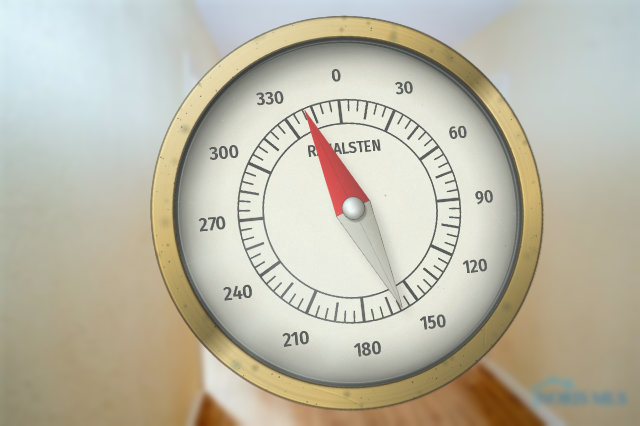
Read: 340°
